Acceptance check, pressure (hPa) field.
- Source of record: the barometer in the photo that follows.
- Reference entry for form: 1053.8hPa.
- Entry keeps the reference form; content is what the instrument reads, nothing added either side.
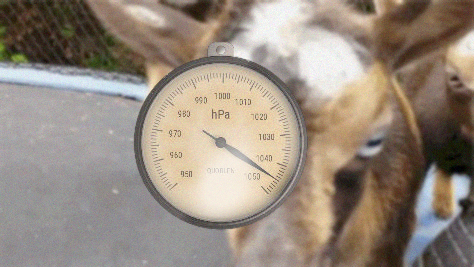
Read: 1045hPa
